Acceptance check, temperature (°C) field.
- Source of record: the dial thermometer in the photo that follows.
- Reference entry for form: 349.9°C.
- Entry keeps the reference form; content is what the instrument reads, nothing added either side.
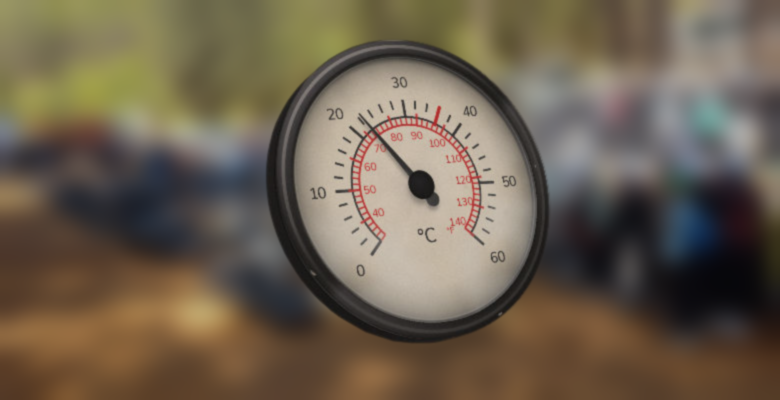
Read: 22°C
